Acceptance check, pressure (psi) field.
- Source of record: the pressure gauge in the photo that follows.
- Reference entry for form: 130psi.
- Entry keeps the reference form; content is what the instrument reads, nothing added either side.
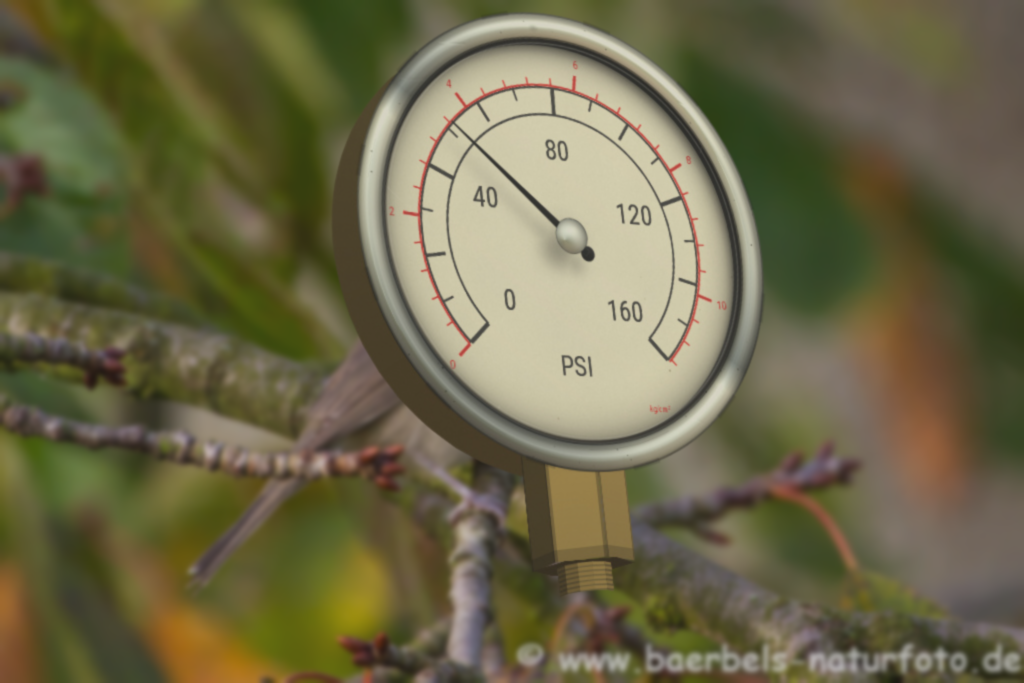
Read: 50psi
